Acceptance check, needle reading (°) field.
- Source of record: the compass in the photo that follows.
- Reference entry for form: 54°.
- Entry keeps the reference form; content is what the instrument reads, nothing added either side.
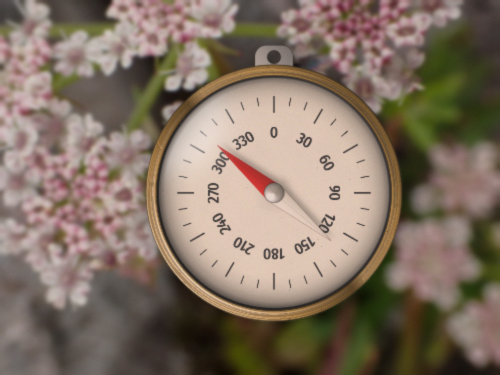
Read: 310°
